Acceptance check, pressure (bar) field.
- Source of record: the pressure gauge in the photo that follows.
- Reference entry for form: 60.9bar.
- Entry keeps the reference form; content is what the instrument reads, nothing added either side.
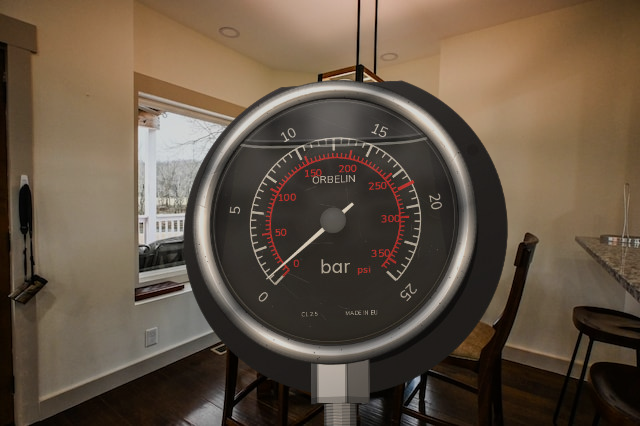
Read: 0.5bar
